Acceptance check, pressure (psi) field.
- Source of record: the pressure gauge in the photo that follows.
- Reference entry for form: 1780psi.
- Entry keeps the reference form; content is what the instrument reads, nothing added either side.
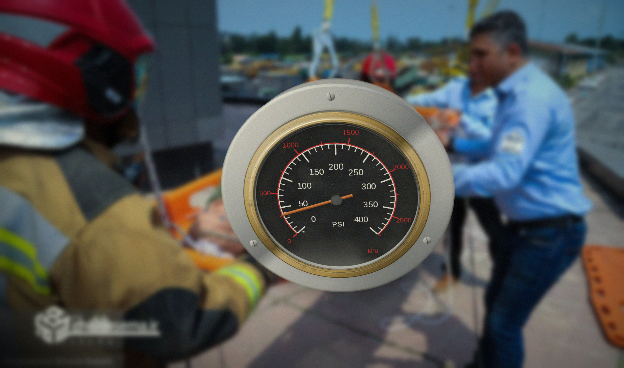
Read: 40psi
